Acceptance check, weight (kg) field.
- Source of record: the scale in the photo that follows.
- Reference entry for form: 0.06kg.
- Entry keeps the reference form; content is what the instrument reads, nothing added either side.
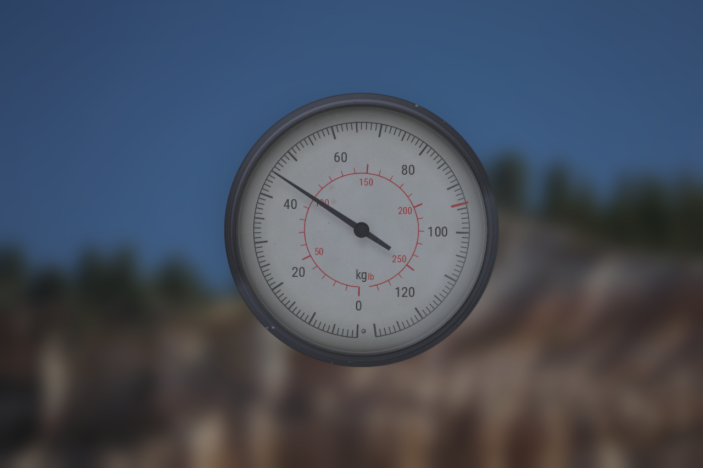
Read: 45kg
